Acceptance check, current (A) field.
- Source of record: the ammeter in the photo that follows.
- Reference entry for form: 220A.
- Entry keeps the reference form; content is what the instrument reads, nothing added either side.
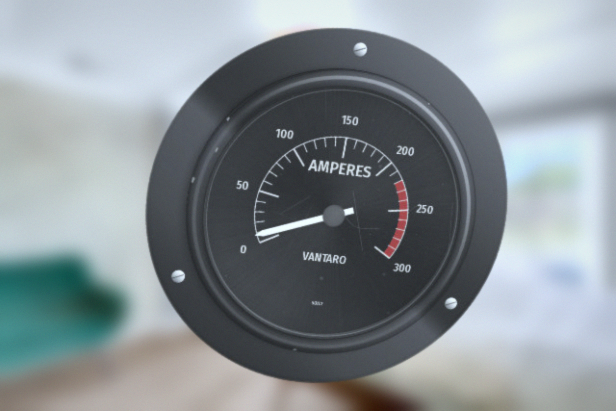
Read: 10A
